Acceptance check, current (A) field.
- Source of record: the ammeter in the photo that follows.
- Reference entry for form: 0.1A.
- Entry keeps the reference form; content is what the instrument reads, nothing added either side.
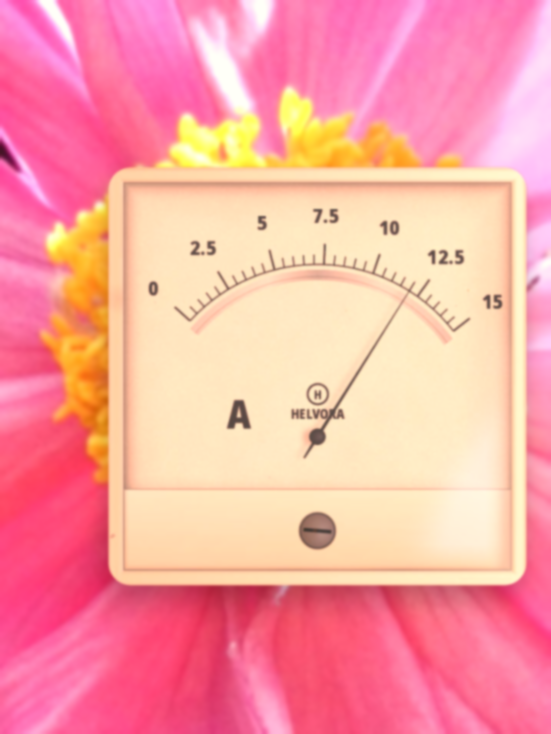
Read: 12A
